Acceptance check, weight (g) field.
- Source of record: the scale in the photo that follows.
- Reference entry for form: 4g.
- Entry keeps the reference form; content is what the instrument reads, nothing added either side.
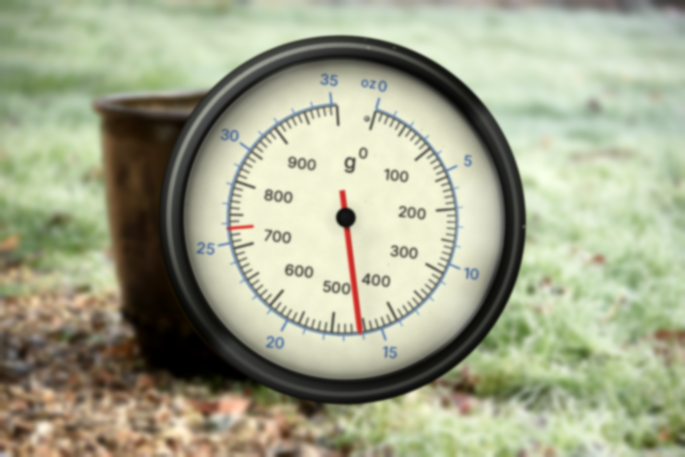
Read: 460g
